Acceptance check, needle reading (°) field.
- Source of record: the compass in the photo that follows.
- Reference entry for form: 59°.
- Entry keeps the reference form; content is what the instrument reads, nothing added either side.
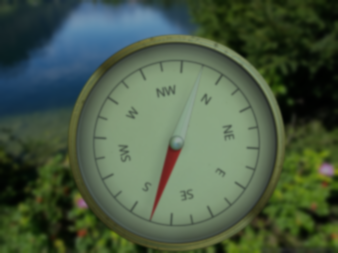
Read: 165°
